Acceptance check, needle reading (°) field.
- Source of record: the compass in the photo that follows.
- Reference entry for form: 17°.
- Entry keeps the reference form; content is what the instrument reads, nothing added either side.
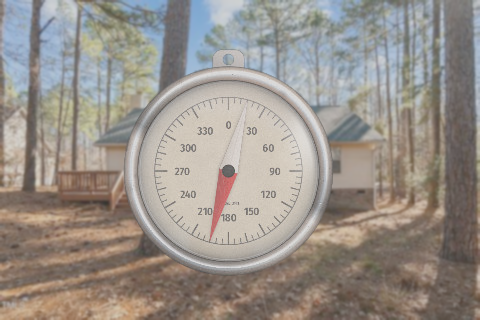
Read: 195°
